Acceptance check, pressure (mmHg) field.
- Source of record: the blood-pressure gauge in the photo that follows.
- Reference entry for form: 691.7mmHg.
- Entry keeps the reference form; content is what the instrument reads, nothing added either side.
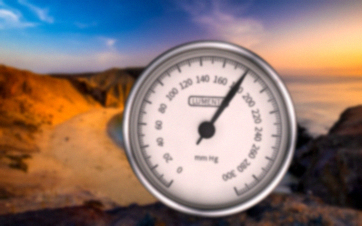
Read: 180mmHg
